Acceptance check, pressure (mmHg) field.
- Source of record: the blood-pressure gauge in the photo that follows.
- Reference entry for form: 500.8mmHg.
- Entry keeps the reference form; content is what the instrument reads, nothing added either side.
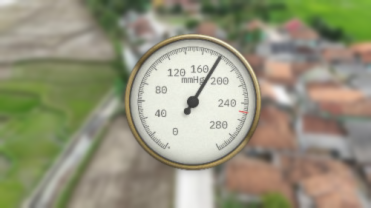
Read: 180mmHg
